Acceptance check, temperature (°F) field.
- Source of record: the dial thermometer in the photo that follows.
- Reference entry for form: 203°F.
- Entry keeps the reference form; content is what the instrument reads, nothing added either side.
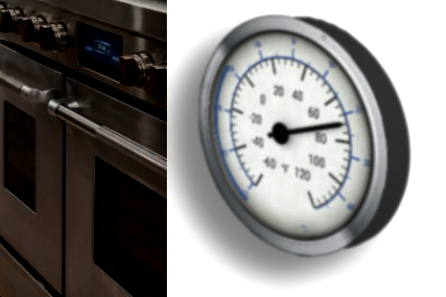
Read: 72°F
